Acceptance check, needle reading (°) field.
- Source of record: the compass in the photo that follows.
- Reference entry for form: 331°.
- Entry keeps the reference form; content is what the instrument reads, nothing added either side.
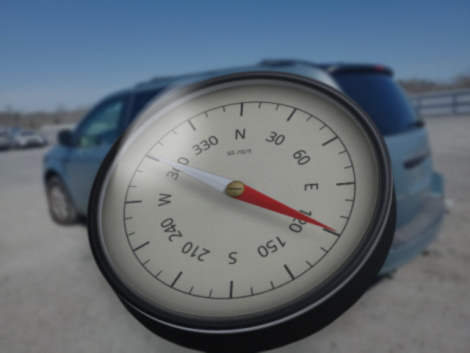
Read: 120°
